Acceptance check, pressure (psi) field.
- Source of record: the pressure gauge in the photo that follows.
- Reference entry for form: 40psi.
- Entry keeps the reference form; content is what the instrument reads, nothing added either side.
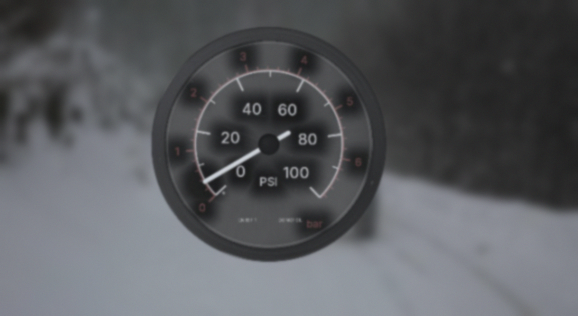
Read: 5psi
